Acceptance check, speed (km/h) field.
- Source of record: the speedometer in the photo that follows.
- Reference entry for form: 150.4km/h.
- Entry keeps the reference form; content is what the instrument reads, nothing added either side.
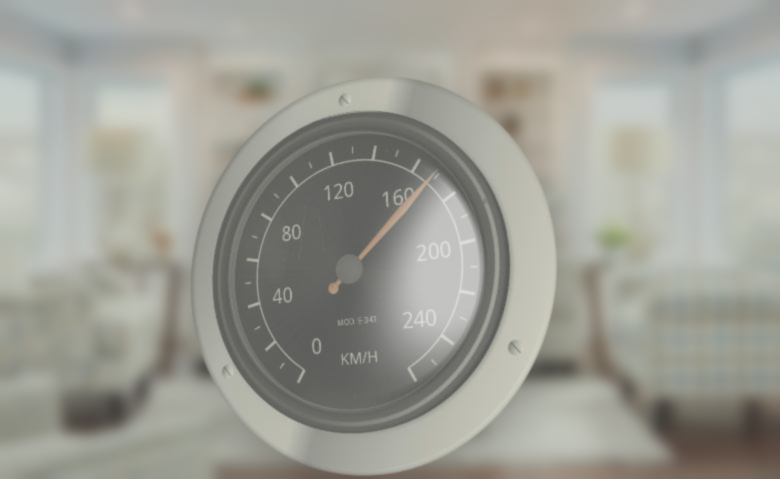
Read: 170km/h
